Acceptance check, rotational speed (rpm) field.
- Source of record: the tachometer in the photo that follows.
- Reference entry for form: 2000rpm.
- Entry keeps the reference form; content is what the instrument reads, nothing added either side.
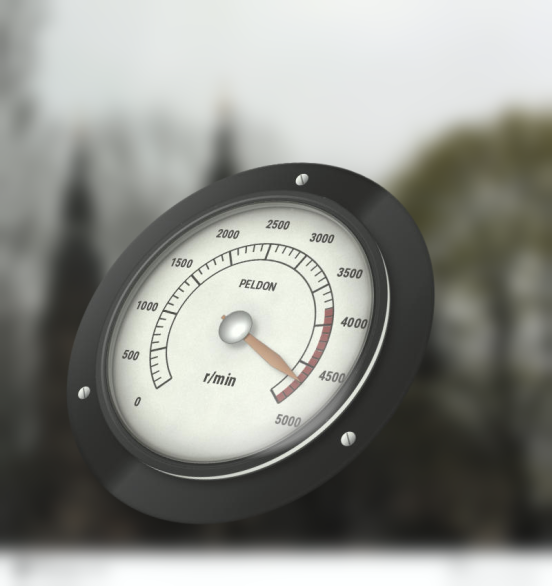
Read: 4700rpm
